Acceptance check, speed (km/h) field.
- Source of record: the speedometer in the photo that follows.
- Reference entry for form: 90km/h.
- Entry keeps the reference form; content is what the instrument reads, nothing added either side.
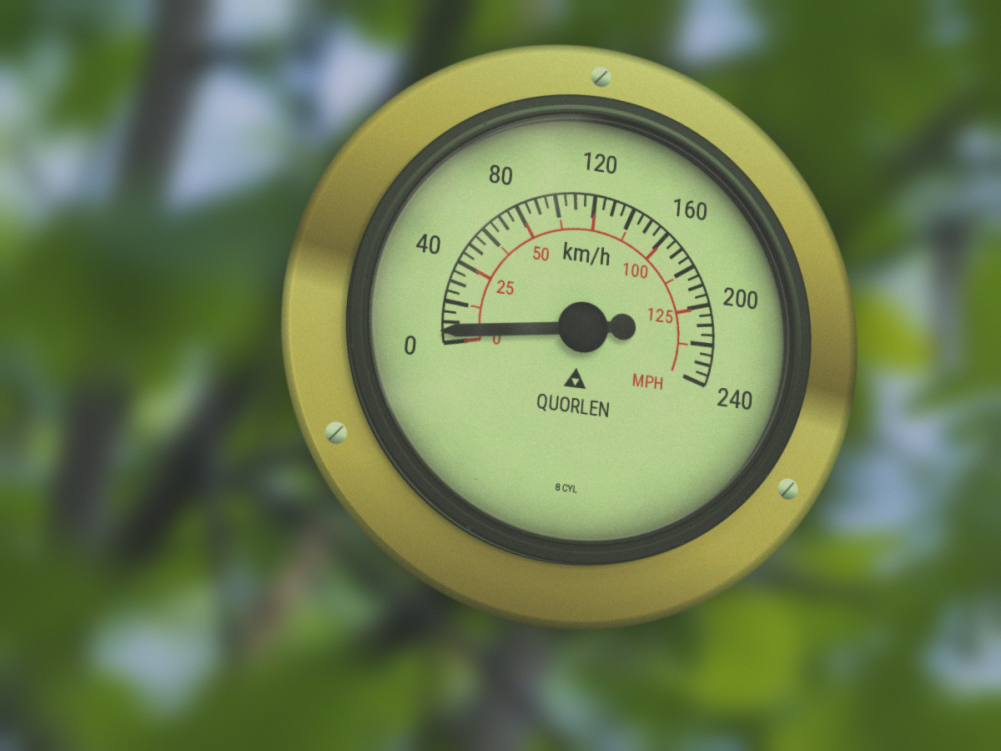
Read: 5km/h
